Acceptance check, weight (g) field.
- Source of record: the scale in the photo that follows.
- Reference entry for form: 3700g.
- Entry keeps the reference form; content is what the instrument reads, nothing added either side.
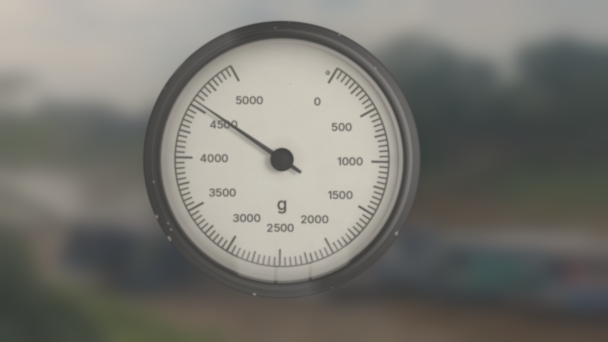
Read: 4550g
